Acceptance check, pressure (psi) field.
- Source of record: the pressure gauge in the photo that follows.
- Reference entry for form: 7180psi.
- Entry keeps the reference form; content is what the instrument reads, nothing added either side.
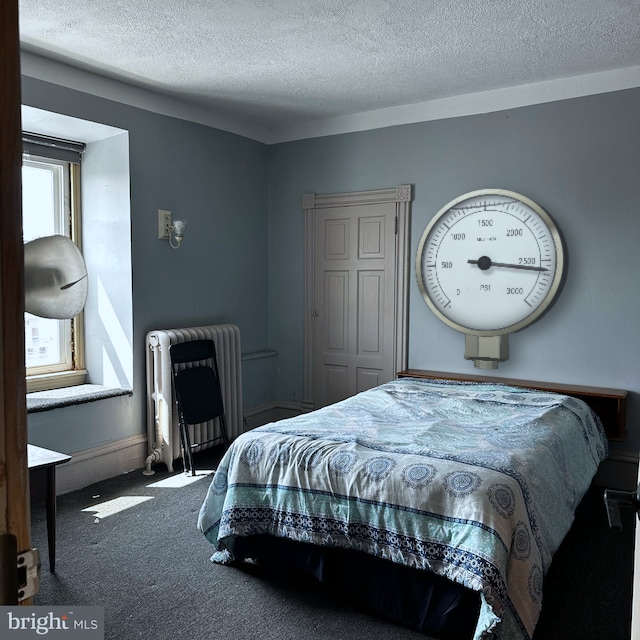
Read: 2600psi
